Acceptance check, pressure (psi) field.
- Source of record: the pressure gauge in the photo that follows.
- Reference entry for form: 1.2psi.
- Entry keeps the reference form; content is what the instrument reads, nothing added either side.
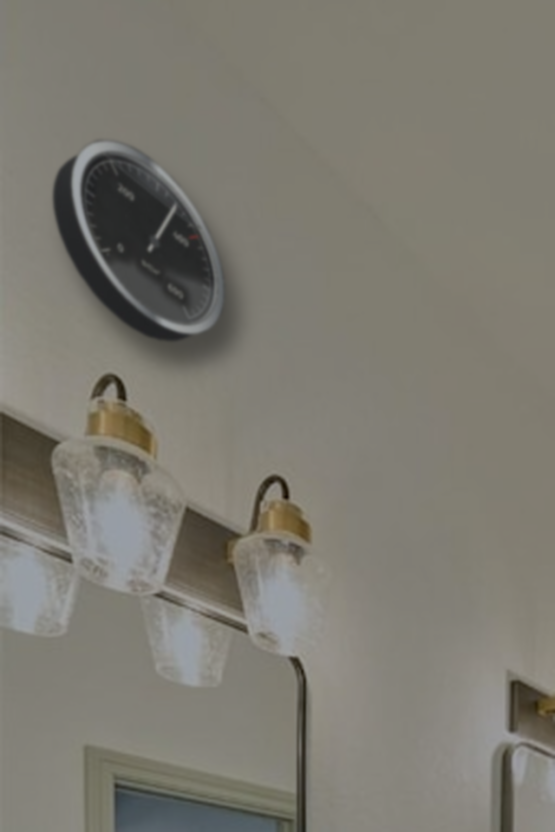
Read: 340psi
